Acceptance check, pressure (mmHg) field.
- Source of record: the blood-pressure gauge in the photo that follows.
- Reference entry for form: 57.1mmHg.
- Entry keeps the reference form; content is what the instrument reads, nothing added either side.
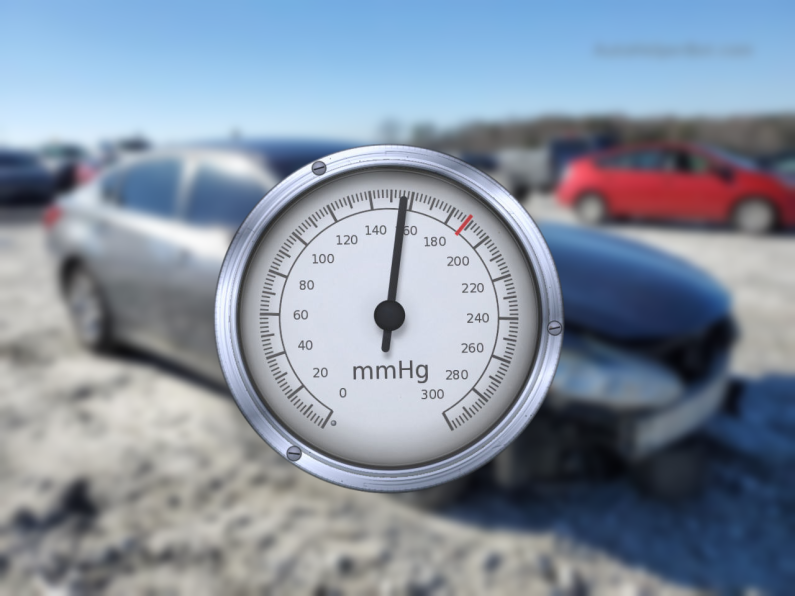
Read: 156mmHg
